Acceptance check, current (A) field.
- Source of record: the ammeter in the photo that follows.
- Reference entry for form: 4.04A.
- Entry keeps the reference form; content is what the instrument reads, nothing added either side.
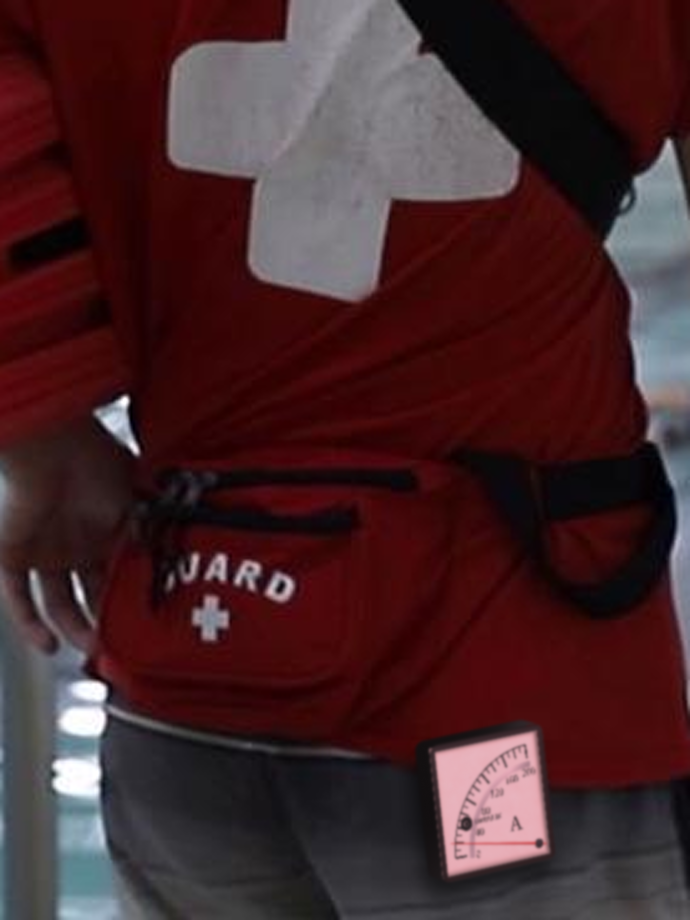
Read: 20A
